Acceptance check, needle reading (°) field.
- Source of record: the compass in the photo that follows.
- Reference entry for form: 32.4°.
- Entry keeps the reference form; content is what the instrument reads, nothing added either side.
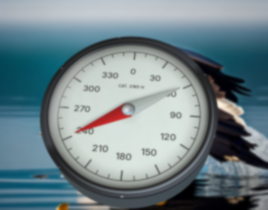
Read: 240°
